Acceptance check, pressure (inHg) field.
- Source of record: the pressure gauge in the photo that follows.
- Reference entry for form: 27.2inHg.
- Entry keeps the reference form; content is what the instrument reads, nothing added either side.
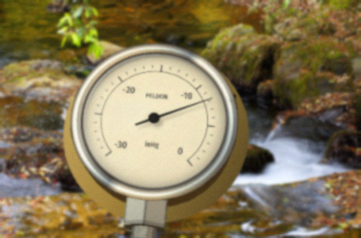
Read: -8inHg
